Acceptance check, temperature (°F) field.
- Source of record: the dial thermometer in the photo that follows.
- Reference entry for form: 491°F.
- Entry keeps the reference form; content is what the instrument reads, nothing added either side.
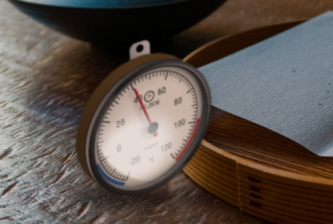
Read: 40°F
